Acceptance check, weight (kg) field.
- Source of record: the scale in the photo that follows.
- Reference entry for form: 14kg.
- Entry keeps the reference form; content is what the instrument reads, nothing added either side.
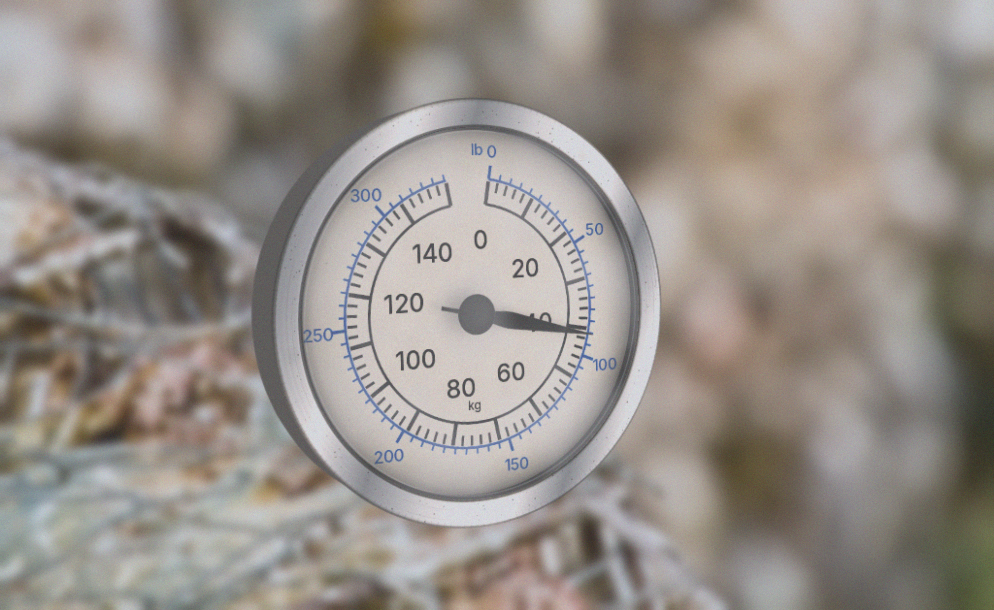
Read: 41kg
